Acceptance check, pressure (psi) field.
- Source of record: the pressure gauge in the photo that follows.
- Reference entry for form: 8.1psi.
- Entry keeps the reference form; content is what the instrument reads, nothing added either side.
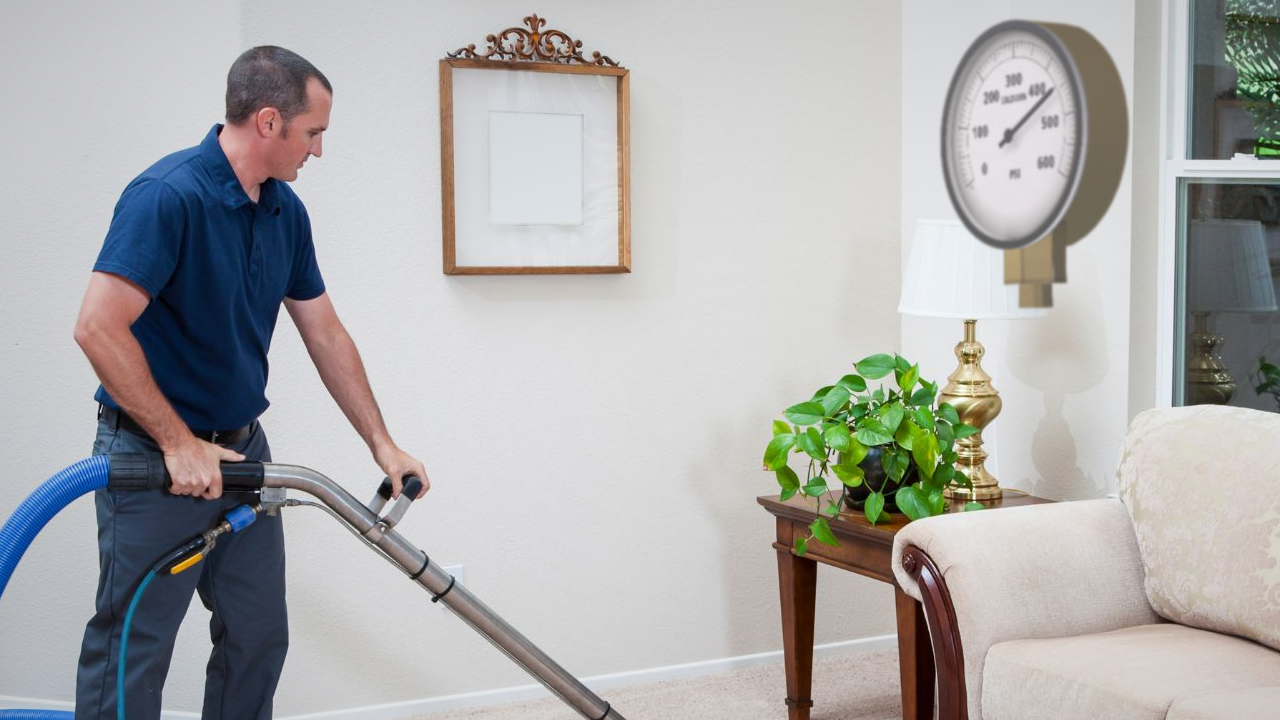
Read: 450psi
